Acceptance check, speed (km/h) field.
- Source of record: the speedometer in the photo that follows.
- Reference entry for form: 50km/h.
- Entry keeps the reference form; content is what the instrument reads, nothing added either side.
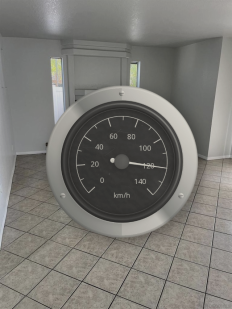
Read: 120km/h
